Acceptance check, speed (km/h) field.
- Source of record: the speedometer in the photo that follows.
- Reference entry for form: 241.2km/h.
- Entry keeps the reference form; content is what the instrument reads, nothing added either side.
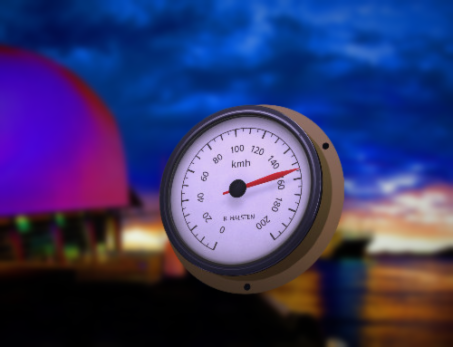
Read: 155km/h
